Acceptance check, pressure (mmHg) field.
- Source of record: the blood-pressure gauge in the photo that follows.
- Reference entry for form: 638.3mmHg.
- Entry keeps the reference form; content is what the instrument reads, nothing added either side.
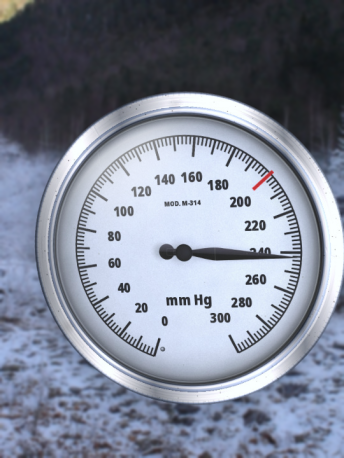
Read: 242mmHg
